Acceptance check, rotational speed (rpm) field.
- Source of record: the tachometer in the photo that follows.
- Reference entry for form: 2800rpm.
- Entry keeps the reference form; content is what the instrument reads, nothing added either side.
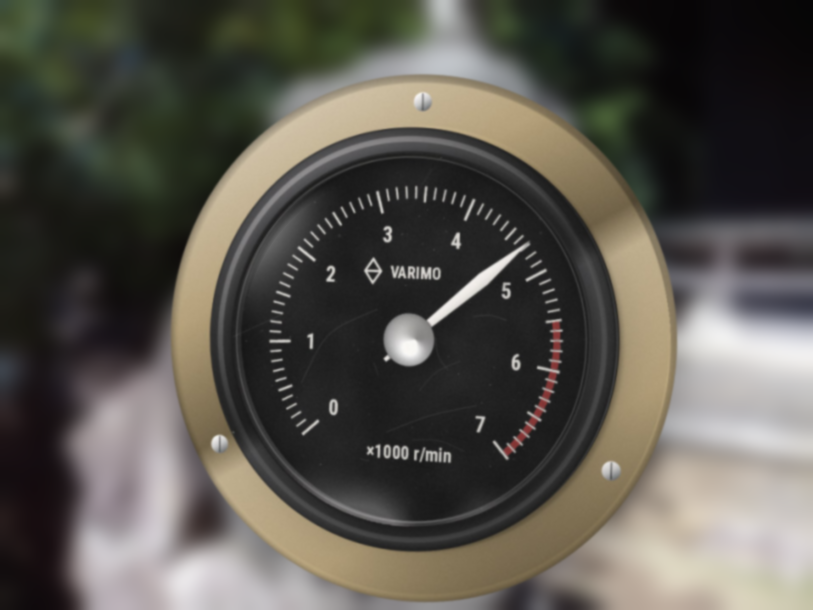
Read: 4700rpm
